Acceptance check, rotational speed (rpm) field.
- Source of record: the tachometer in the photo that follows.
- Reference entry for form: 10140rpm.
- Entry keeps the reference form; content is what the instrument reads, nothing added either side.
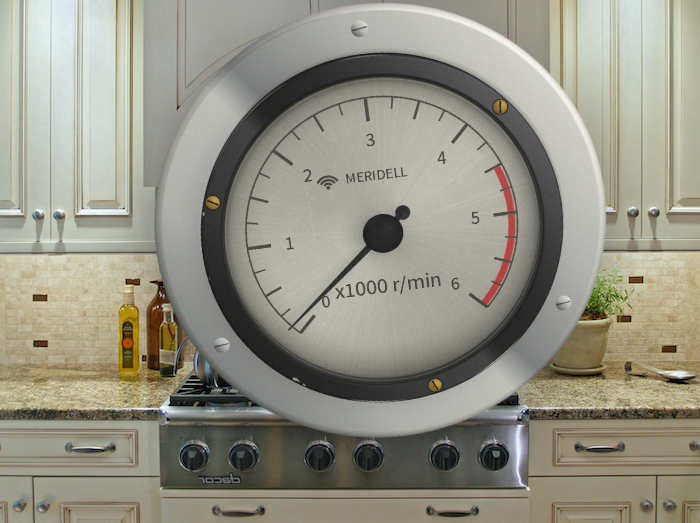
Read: 125rpm
